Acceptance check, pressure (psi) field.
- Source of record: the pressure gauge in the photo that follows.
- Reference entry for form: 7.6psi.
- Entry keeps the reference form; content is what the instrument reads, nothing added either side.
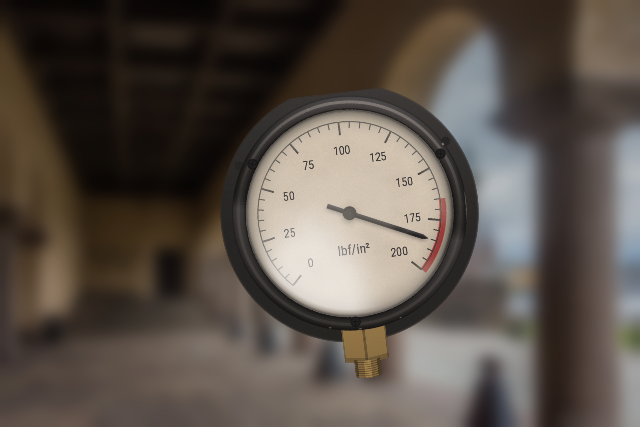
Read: 185psi
